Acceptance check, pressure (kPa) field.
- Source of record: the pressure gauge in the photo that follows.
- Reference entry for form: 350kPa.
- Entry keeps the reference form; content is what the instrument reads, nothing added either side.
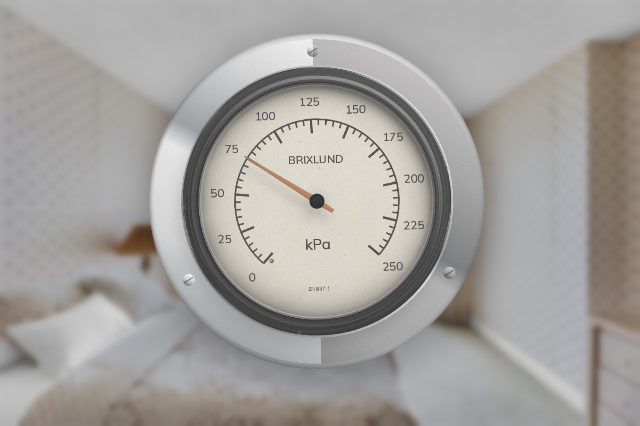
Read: 75kPa
